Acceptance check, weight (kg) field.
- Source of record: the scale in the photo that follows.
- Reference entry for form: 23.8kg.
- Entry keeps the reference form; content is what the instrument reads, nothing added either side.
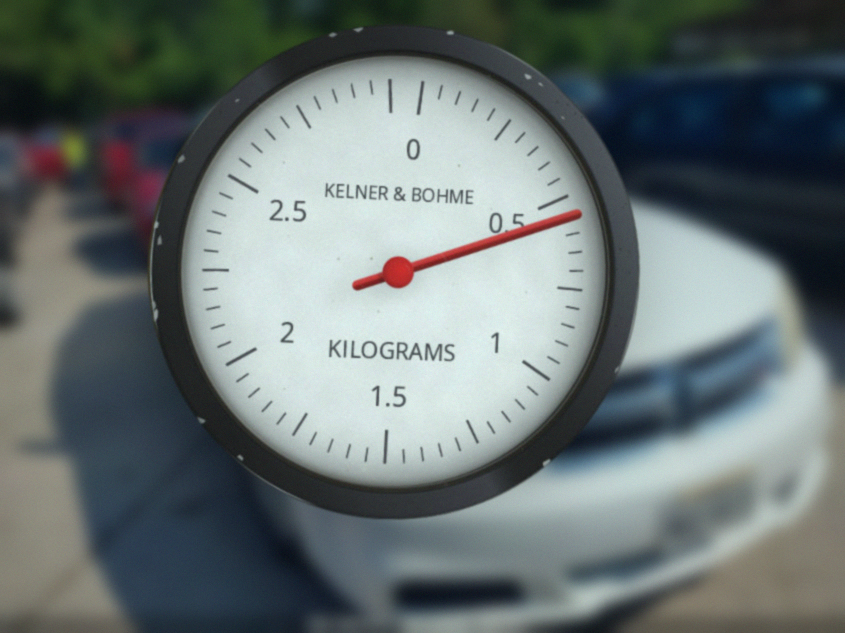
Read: 0.55kg
